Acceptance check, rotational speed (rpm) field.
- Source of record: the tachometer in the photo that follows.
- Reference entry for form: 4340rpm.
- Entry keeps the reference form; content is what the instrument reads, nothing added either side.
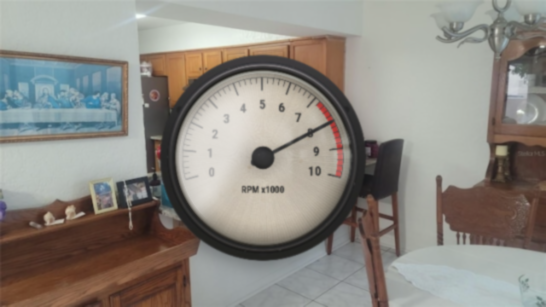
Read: 8000rpm
